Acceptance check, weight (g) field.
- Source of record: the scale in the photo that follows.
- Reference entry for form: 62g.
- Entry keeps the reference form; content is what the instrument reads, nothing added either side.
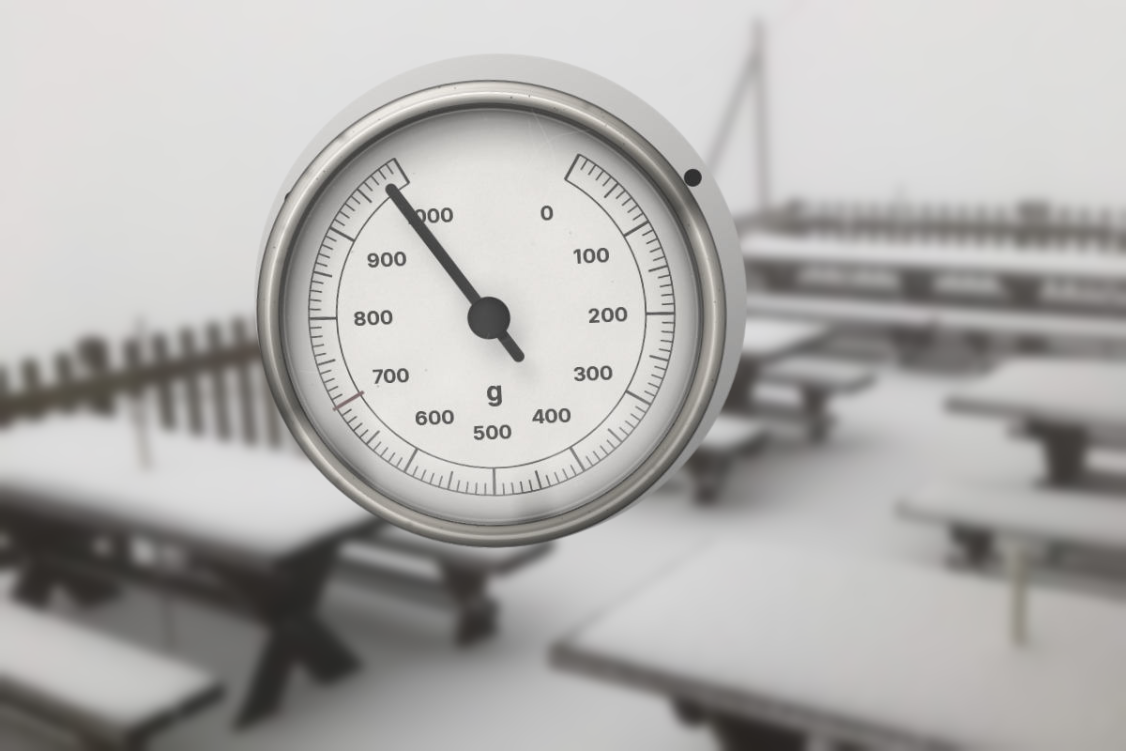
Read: 980g
